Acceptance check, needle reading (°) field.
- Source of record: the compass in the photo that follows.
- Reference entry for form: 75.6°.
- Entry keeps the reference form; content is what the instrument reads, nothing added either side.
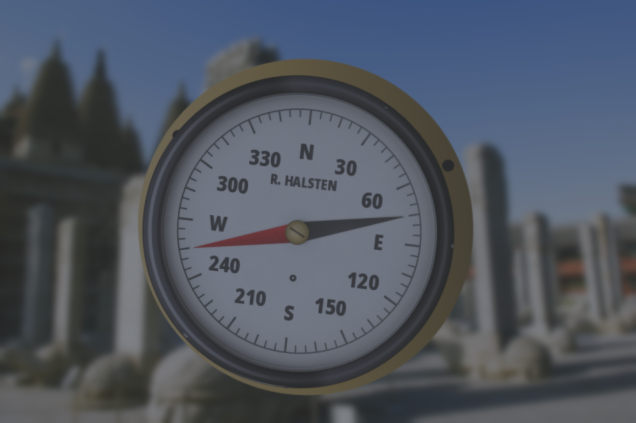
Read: 255°
